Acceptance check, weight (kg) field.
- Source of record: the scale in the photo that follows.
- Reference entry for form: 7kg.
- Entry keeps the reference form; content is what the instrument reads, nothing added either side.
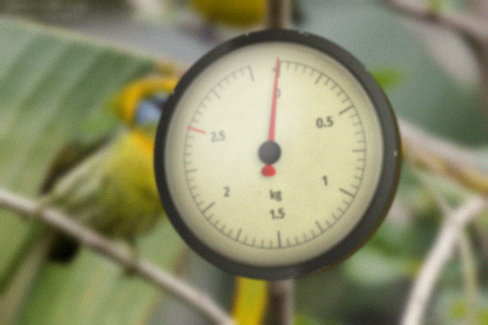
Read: 0kg
